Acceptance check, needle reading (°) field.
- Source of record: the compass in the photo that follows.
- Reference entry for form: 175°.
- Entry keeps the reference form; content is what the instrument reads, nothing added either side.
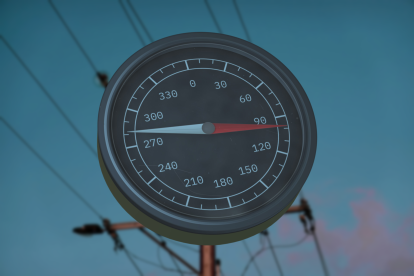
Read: 100°
